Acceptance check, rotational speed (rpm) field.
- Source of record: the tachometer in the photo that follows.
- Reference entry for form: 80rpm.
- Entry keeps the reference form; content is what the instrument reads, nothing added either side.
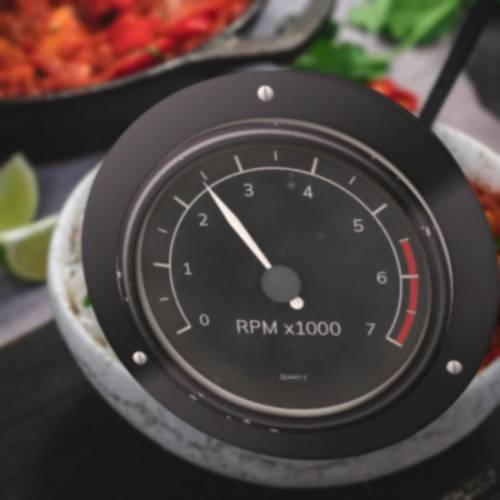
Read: 2500rpm
